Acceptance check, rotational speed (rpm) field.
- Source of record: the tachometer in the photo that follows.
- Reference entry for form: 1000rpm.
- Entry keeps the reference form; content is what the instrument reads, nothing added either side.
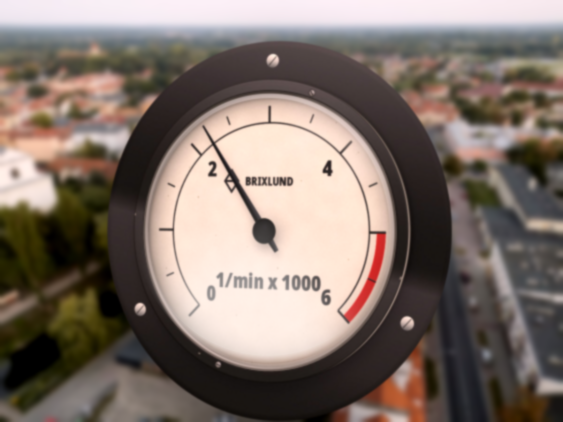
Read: 2250rpm
